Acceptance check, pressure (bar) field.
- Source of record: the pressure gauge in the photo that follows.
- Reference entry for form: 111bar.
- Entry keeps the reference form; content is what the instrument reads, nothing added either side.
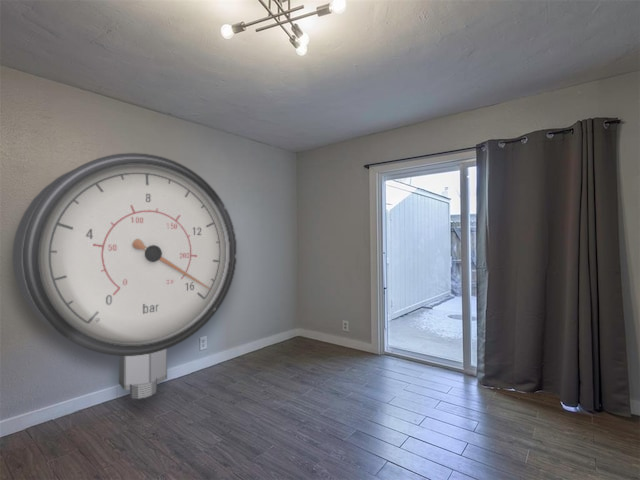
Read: 15.5bar
